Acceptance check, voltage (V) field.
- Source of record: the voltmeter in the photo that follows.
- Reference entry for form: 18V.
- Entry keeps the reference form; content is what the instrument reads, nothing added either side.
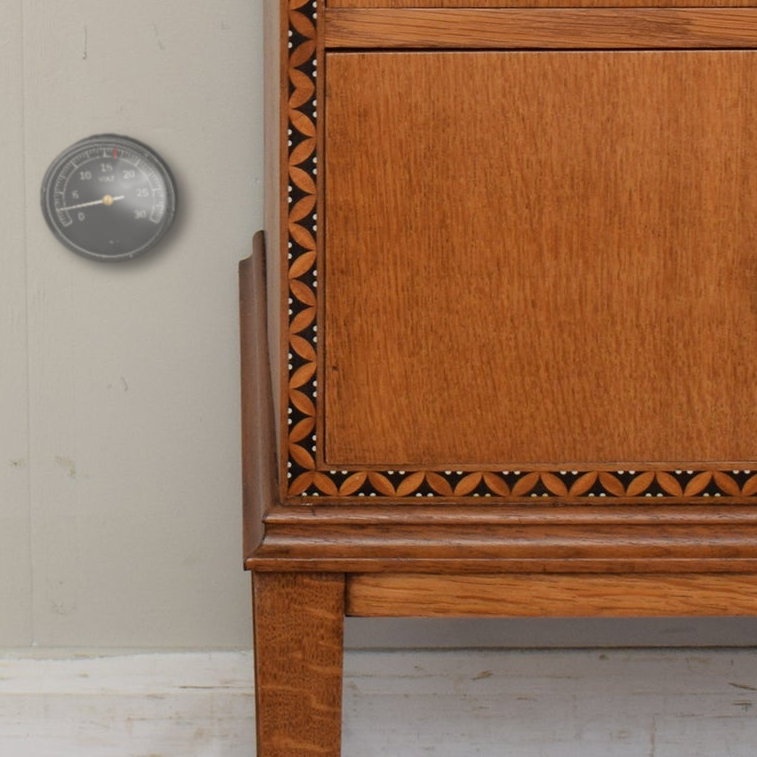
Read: 2.5V
